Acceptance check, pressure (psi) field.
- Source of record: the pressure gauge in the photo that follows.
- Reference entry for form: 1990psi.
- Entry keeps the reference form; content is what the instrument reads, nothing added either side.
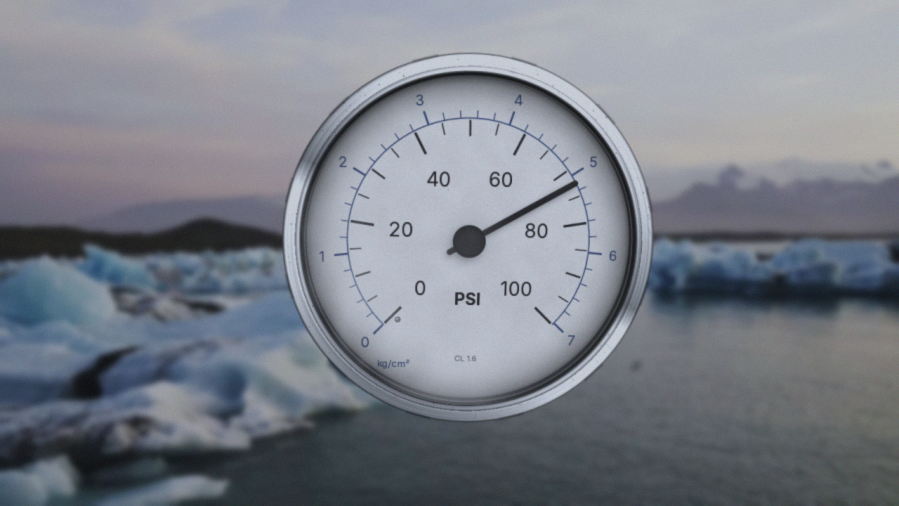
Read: 72.5psi
